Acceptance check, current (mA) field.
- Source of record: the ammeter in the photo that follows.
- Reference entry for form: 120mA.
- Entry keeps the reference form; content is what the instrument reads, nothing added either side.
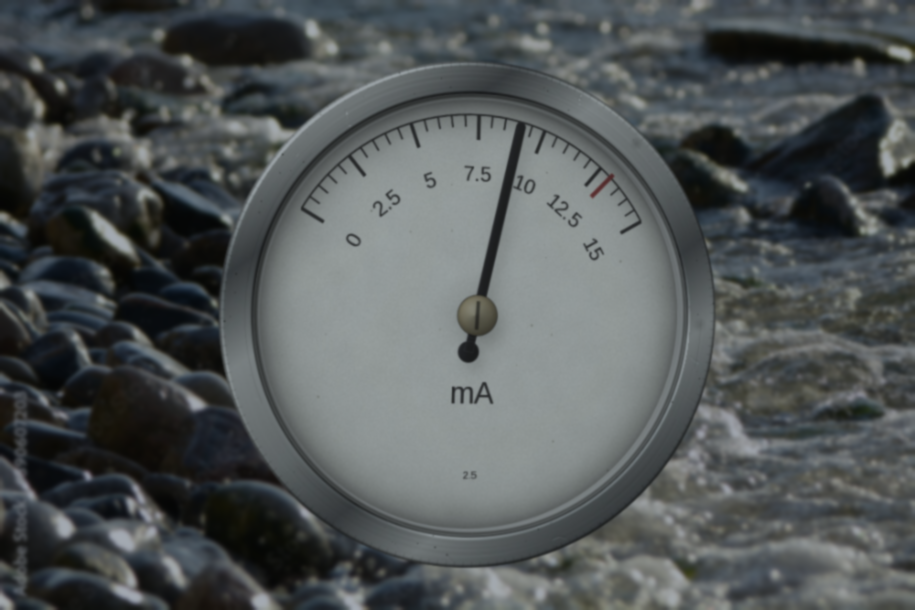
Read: 9mA
